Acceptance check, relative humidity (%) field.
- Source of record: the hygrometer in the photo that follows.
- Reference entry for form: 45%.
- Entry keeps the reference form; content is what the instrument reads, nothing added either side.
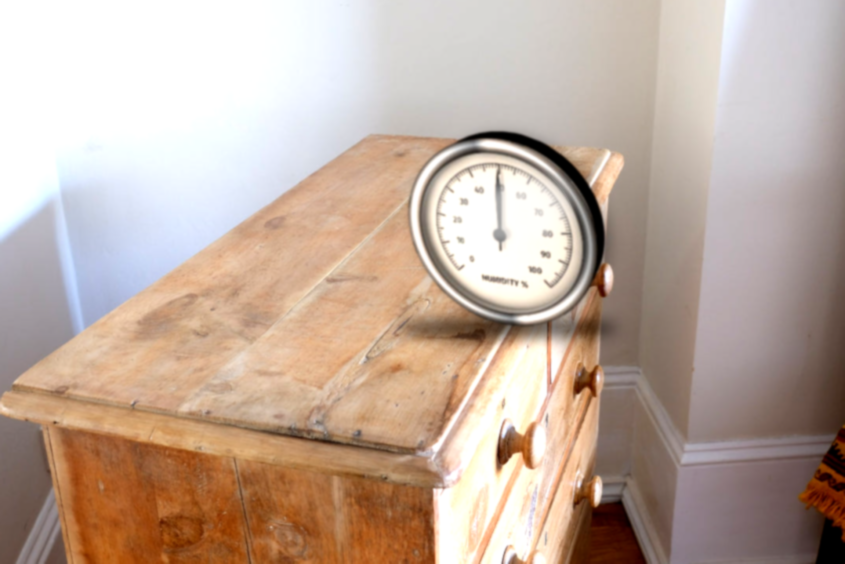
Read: 50%
